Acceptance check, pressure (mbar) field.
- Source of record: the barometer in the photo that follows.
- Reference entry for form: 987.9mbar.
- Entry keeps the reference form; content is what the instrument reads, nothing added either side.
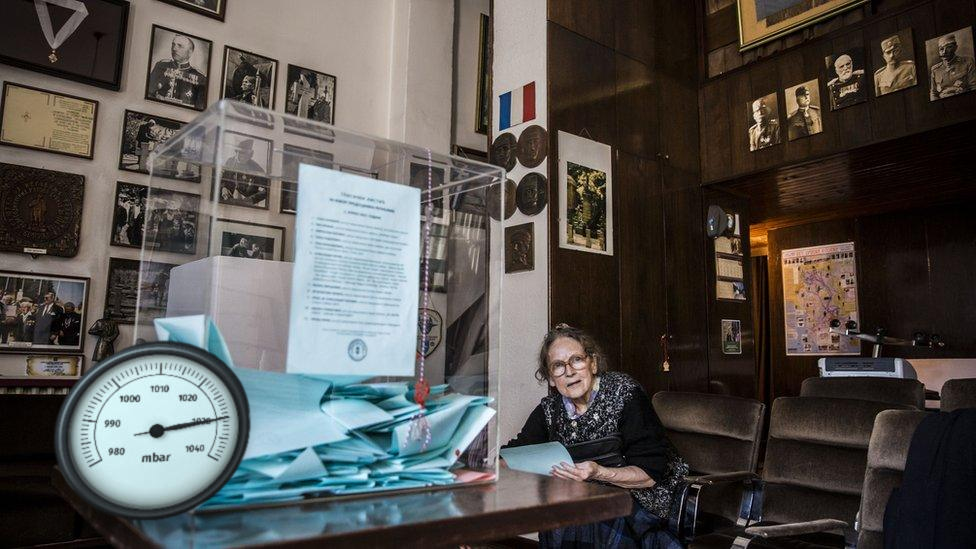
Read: 1030mbar
